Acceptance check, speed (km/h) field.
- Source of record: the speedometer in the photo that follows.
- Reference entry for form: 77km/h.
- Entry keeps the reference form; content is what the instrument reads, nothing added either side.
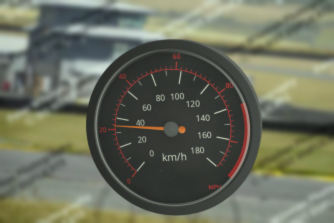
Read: 35km/h
